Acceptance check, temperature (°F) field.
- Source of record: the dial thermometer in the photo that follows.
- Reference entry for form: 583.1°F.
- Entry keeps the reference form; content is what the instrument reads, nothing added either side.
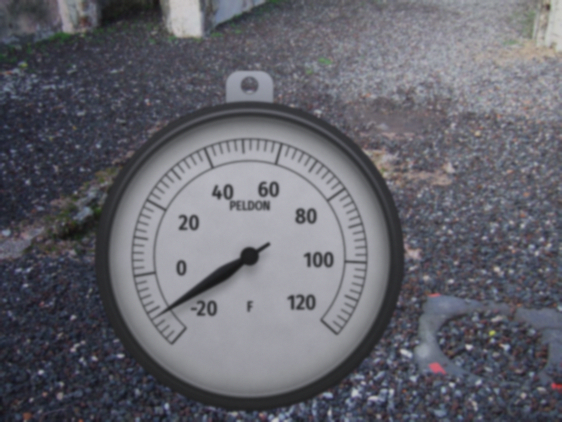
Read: -12°F
